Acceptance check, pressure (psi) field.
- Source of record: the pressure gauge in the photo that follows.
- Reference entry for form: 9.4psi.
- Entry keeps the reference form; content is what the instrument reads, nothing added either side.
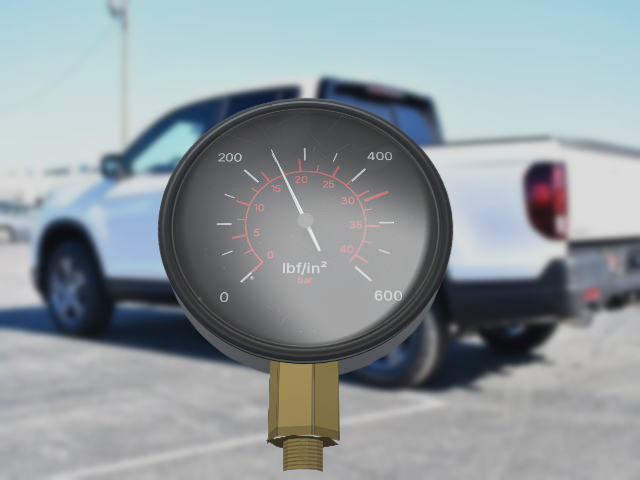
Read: 250psi
